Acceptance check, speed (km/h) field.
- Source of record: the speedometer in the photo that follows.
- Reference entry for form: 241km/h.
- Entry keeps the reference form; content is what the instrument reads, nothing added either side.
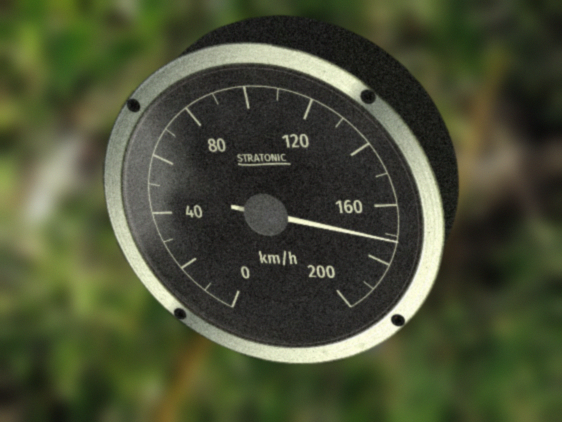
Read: 170km/h
